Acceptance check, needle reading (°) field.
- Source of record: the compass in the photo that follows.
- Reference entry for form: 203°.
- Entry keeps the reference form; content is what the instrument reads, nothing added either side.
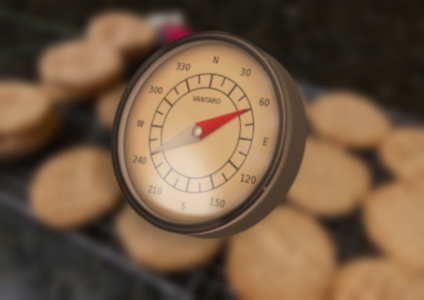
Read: 60°
